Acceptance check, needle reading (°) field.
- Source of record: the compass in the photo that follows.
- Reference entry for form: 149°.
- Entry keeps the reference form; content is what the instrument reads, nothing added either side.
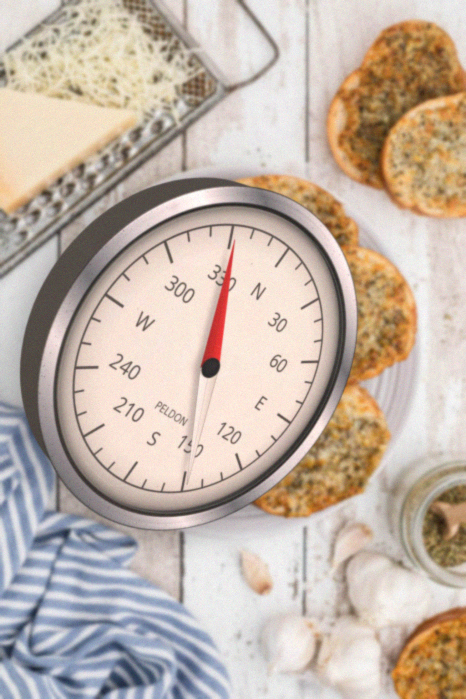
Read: 330°
